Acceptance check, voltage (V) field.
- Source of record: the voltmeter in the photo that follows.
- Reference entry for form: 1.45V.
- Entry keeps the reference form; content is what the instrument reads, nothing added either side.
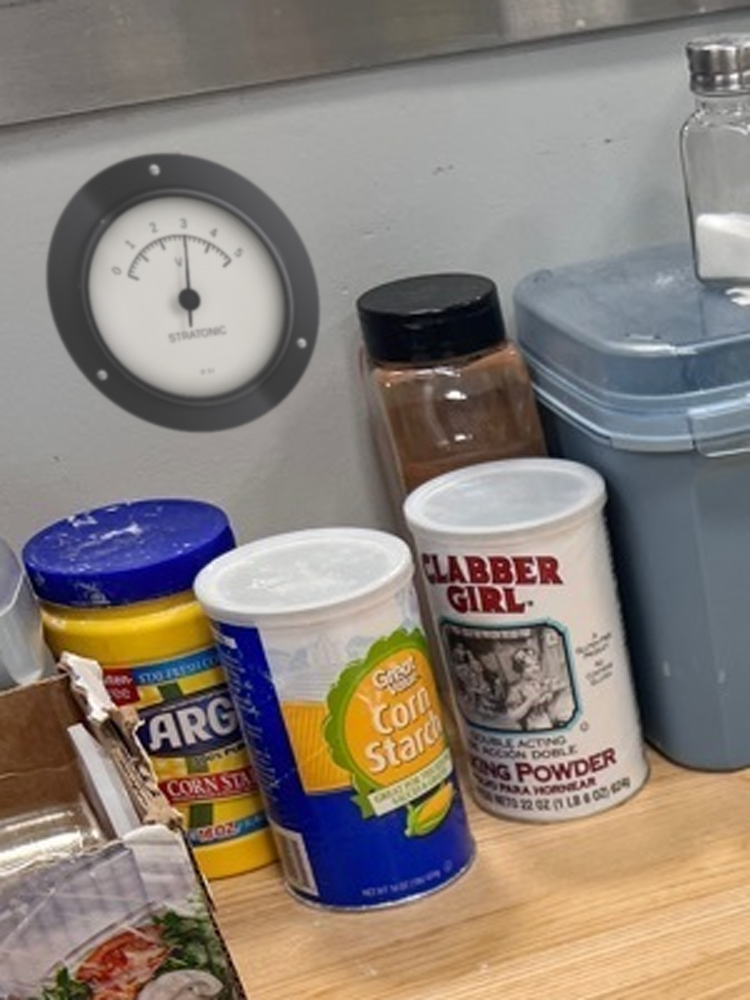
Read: 3V
